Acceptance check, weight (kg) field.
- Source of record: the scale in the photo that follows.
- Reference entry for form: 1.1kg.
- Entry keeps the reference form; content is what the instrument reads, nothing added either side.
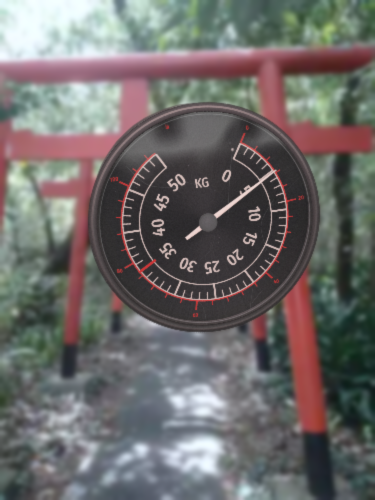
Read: 5kg
